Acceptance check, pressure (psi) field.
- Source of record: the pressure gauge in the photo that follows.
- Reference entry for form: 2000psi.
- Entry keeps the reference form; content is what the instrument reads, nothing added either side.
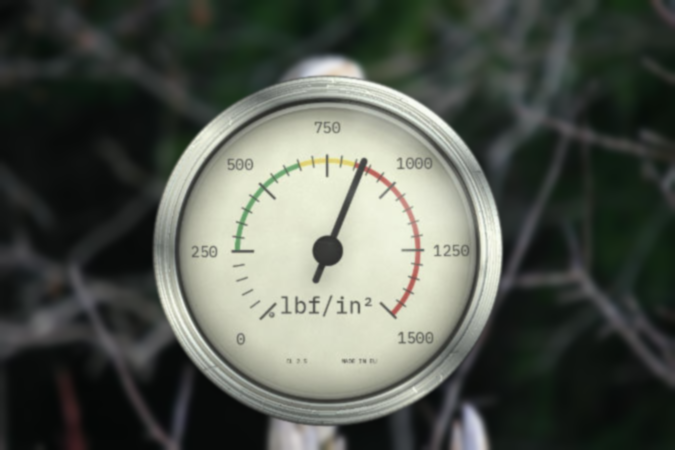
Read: 875psi
